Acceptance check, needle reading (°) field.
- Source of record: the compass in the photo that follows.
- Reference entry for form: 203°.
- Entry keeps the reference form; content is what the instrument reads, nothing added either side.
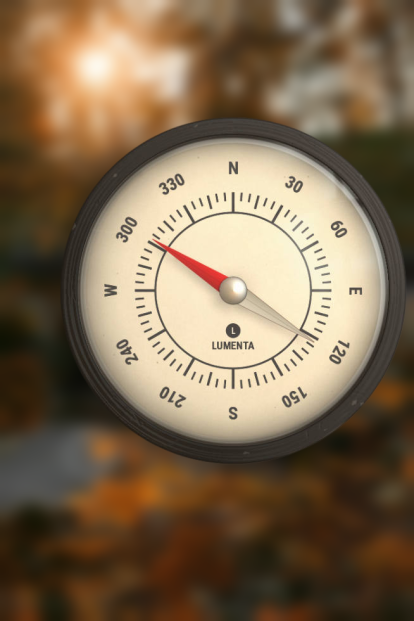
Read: 302.5°
